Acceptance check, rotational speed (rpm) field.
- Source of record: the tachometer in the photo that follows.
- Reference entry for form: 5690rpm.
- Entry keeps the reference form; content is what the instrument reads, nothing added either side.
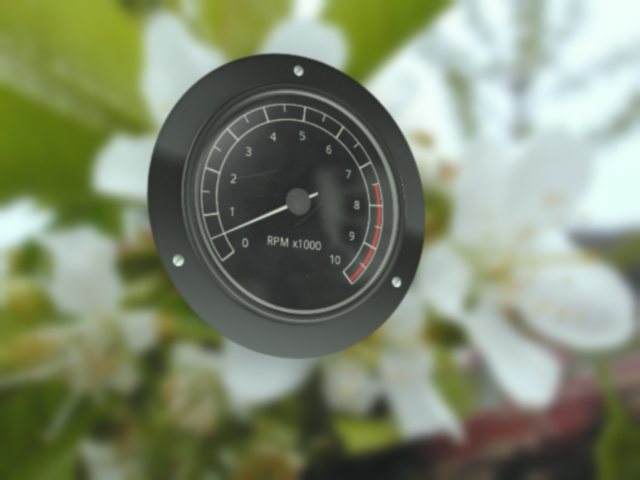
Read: 500rpm
